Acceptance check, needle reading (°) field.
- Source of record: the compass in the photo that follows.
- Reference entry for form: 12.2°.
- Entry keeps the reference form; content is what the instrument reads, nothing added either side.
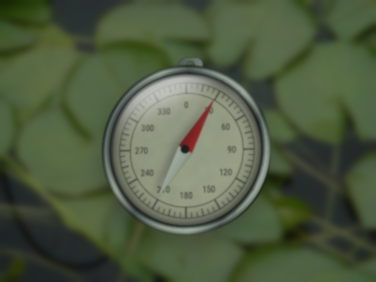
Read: 30°
